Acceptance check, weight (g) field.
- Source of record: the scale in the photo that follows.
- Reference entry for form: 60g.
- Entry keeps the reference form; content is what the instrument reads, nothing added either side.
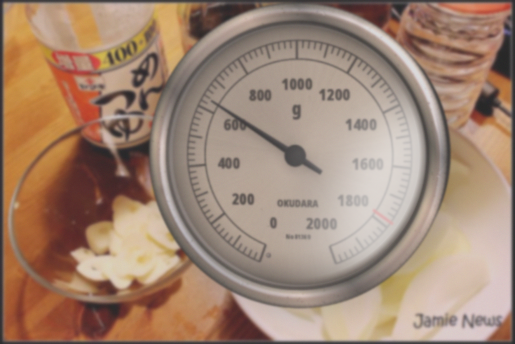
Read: 640g
